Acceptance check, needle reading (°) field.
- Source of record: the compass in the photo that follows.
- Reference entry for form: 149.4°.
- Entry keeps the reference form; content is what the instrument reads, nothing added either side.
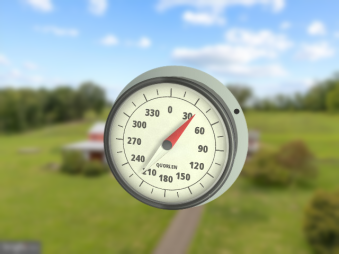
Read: 37.5°
